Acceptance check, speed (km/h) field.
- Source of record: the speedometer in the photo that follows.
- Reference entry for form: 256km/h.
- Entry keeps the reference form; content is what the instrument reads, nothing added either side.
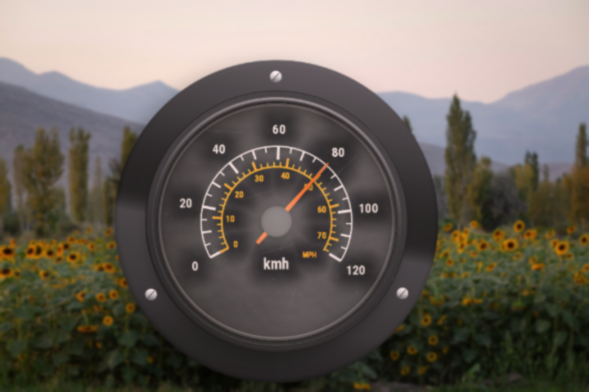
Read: 80km/h
